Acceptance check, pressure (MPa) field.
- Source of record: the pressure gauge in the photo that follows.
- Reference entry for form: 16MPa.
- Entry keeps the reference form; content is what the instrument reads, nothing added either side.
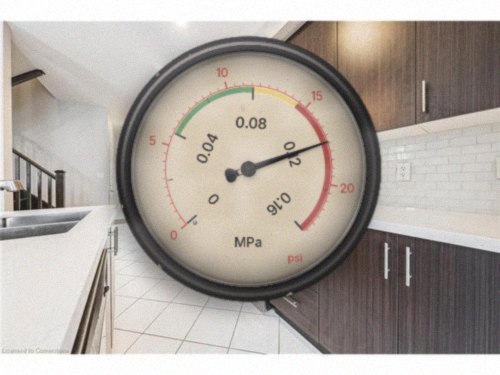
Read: 0.12MPa
